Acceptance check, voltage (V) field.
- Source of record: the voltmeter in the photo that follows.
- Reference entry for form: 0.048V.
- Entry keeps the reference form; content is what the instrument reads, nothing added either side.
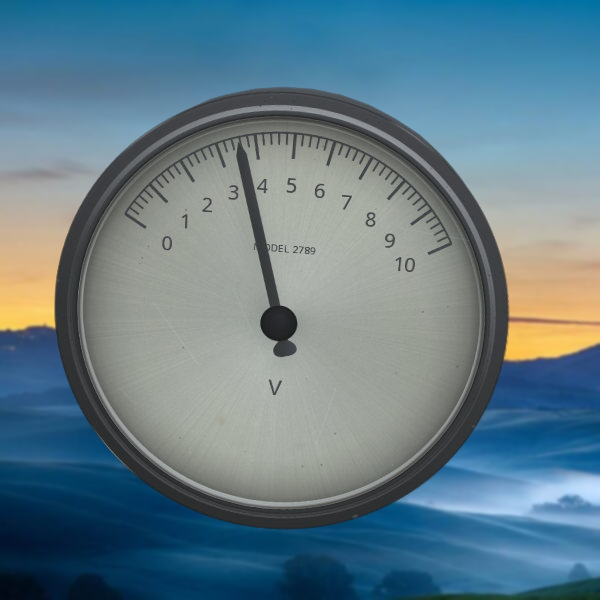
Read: 3.6V
